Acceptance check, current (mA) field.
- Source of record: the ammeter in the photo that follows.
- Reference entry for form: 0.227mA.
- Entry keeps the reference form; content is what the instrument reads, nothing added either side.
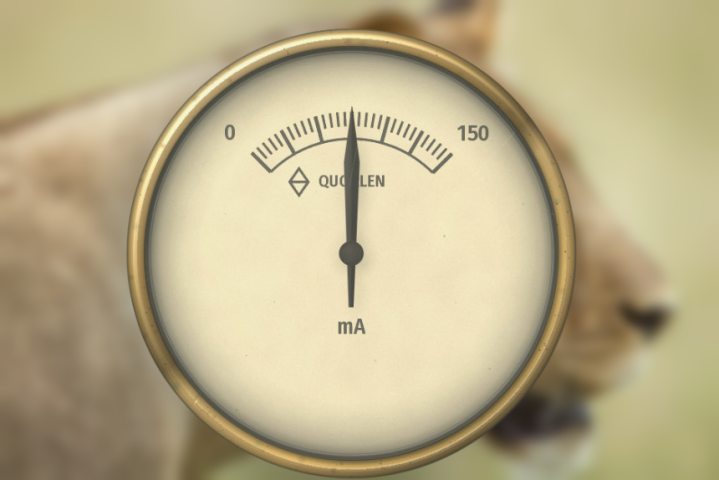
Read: 75mA
